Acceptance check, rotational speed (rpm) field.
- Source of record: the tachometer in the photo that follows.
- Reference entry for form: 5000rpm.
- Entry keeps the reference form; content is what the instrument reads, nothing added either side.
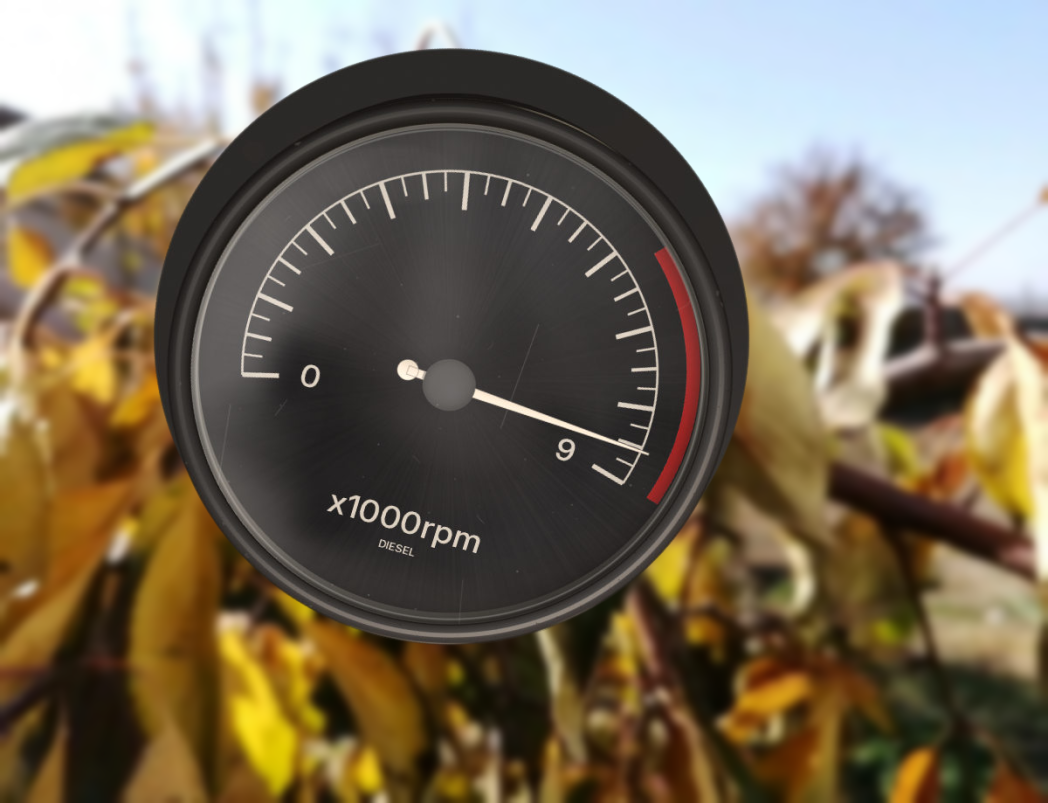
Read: 8500rpm
